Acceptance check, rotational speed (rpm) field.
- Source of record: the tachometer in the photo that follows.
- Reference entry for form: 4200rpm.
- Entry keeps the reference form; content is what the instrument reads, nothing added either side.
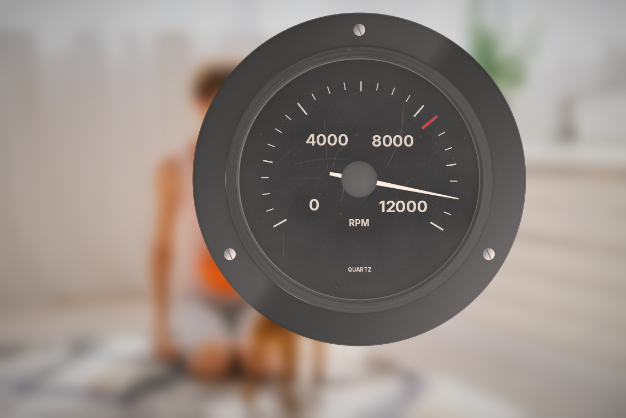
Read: 11000rpm
